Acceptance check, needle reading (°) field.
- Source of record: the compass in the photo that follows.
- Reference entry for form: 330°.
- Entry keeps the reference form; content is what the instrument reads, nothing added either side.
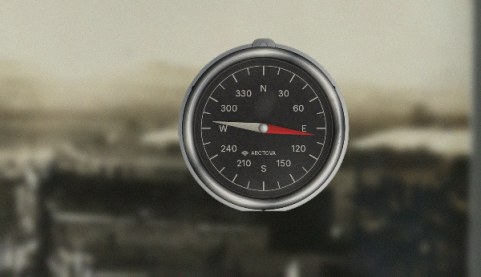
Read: 97.5°
